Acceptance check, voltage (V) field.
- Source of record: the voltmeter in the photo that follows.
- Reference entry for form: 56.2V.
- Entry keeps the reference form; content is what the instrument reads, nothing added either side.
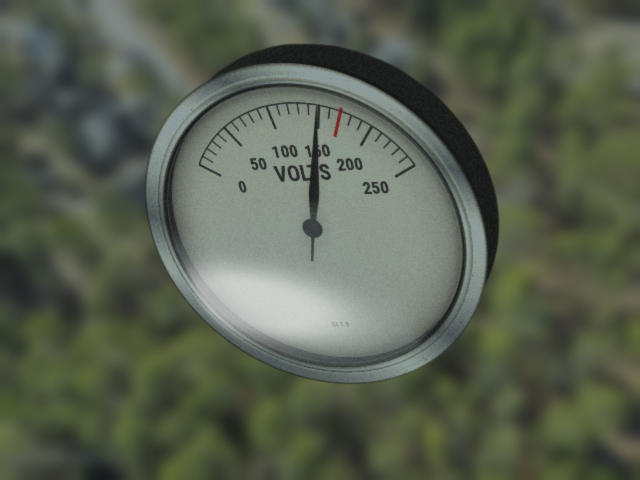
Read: 150V
